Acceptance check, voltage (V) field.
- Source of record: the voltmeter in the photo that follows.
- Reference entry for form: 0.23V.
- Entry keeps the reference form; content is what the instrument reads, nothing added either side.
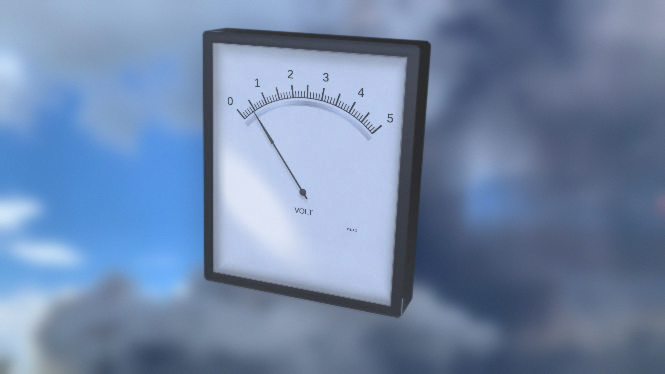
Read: 0.5V
